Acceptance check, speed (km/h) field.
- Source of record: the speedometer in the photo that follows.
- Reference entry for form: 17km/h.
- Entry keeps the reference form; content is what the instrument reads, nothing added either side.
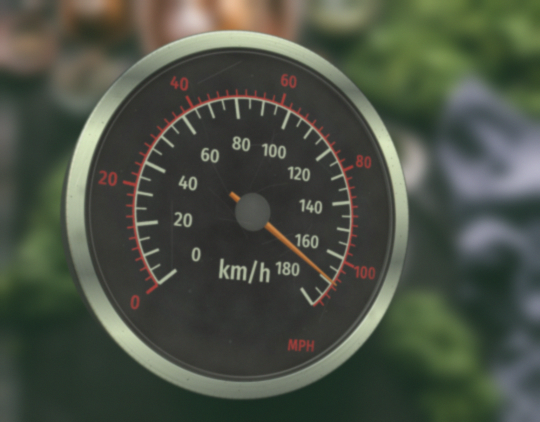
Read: 170km/h
